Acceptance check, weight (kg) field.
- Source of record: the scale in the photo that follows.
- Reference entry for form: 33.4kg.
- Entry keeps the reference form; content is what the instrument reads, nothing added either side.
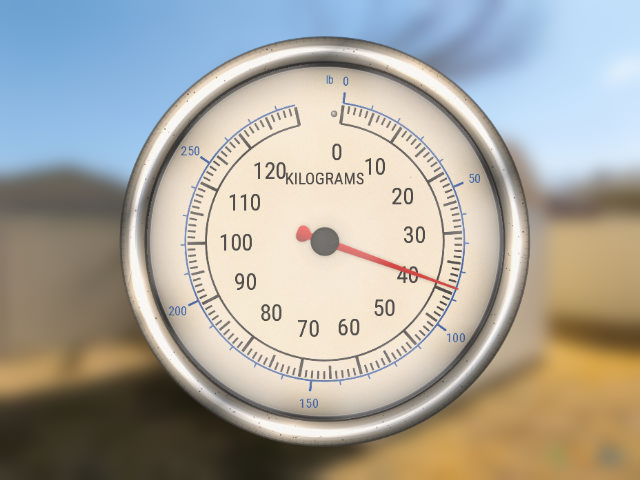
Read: 39kg
